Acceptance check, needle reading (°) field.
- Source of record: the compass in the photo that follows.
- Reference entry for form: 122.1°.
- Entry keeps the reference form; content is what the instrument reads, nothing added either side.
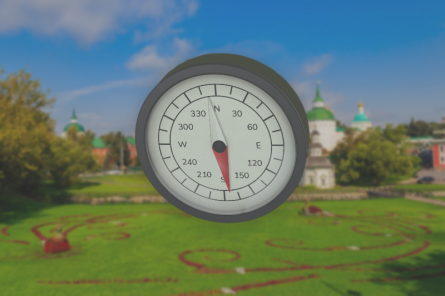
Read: 172.5°
